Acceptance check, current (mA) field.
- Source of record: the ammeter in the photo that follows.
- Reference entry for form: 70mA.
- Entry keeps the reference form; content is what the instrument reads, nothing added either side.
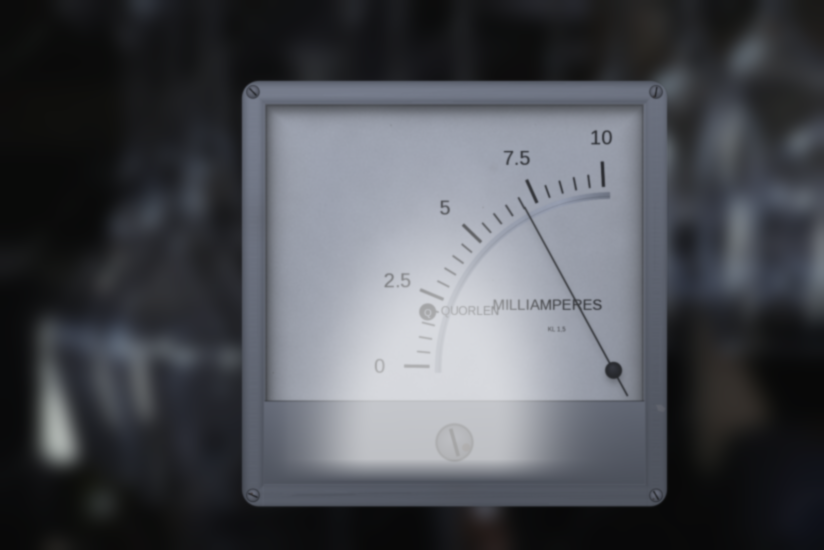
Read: 7mA
